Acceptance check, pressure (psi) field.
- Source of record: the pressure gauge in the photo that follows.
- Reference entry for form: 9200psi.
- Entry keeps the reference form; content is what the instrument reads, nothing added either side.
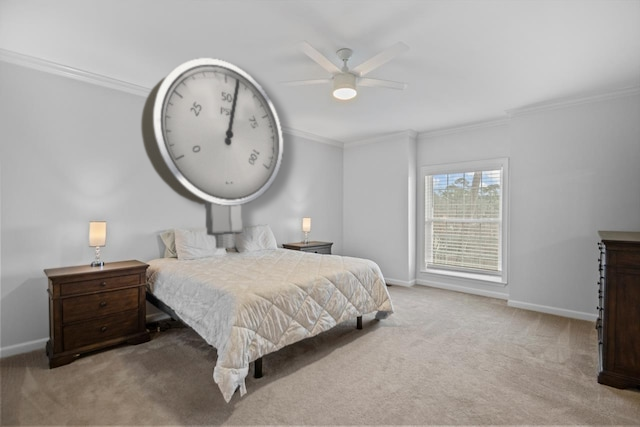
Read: 55psi
